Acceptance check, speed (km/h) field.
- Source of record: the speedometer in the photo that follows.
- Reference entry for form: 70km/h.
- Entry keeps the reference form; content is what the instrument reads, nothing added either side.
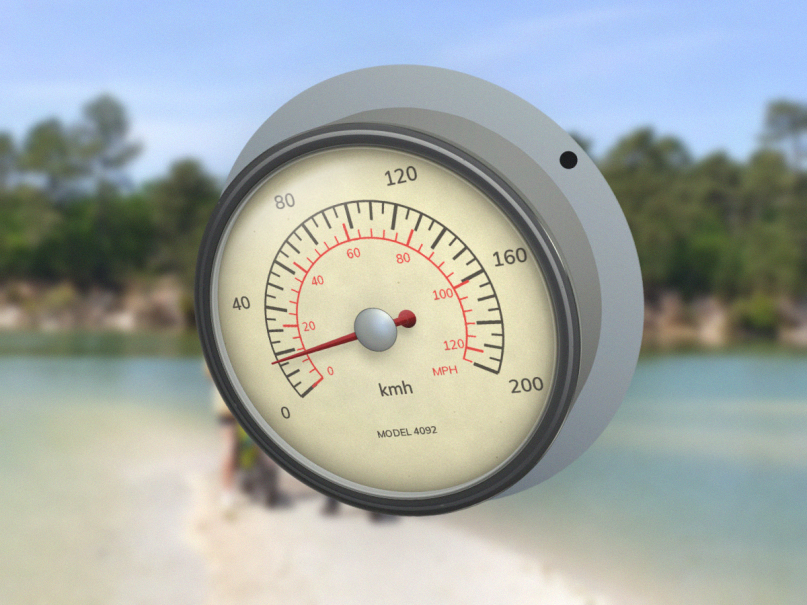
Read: 17.5km/h
